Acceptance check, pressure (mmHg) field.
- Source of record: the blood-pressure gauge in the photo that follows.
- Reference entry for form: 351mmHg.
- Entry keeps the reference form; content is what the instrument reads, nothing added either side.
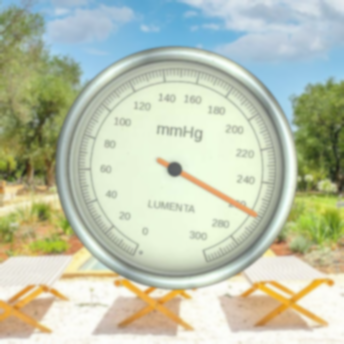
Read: 260mmHg
